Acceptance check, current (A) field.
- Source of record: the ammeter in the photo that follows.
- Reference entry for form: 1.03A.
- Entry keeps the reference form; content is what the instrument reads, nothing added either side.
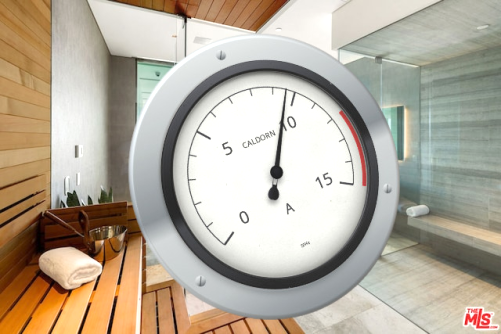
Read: 9.5A
